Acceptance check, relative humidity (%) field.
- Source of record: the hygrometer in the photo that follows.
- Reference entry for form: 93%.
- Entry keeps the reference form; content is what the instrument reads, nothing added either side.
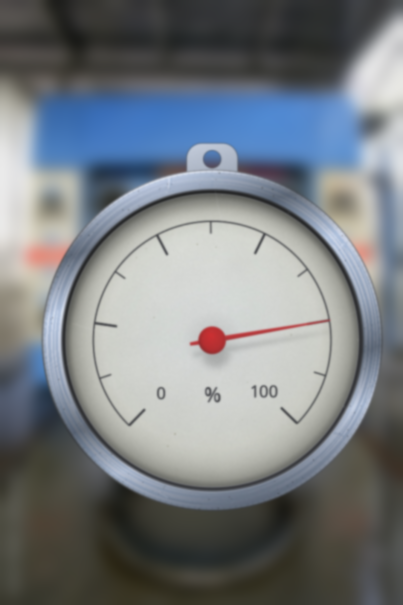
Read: 80%
